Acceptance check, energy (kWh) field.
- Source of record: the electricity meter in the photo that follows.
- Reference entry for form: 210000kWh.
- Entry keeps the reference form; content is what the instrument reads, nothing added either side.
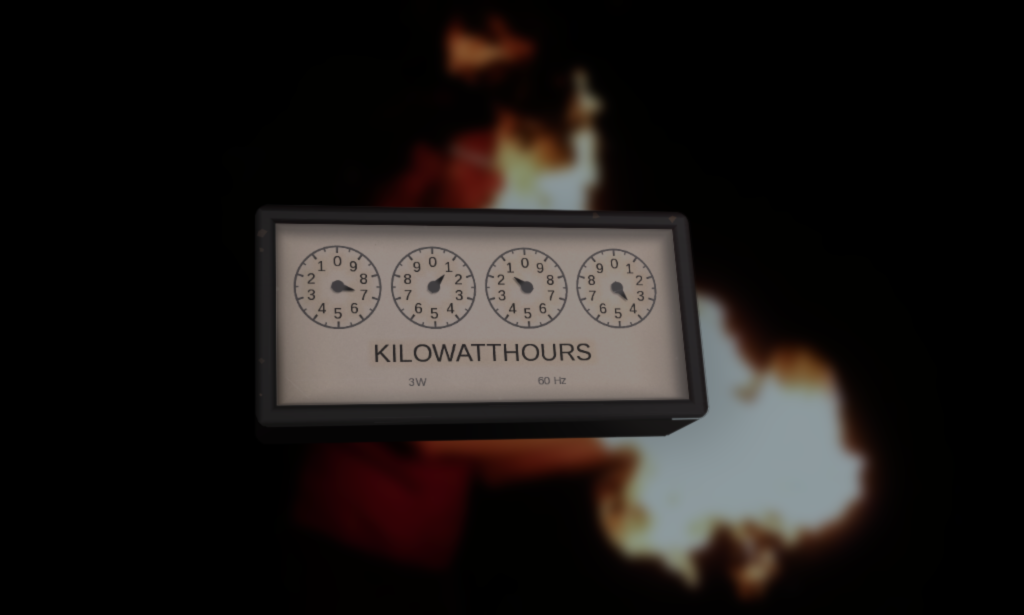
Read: 7114kWh
